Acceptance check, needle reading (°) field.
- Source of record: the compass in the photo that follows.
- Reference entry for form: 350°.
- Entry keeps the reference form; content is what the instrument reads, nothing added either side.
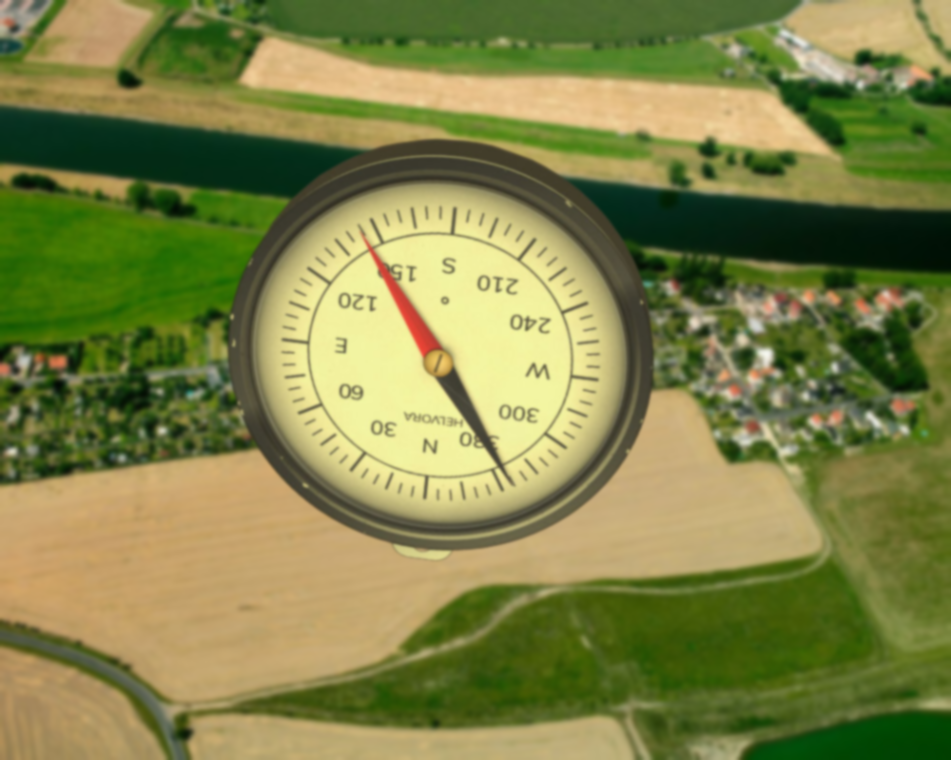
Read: 145°
